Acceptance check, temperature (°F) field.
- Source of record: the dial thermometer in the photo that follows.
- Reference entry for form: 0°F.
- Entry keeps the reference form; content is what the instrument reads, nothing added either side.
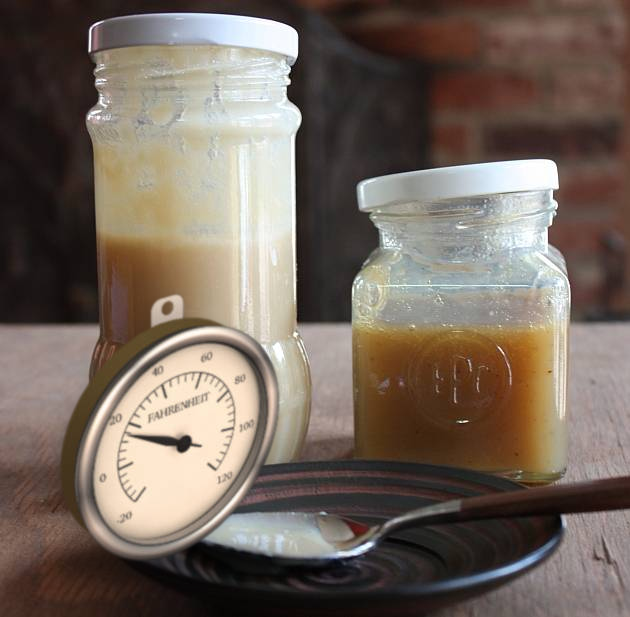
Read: 16°F
